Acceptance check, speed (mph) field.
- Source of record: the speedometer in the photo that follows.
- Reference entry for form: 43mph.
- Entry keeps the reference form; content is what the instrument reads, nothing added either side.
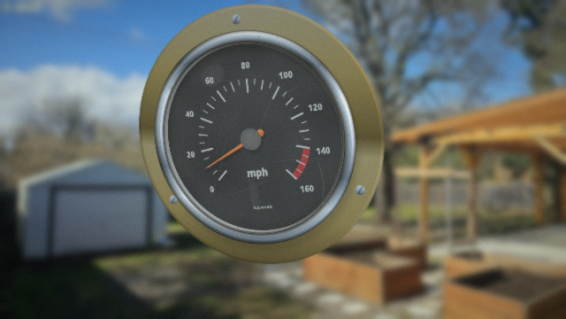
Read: 10mph
